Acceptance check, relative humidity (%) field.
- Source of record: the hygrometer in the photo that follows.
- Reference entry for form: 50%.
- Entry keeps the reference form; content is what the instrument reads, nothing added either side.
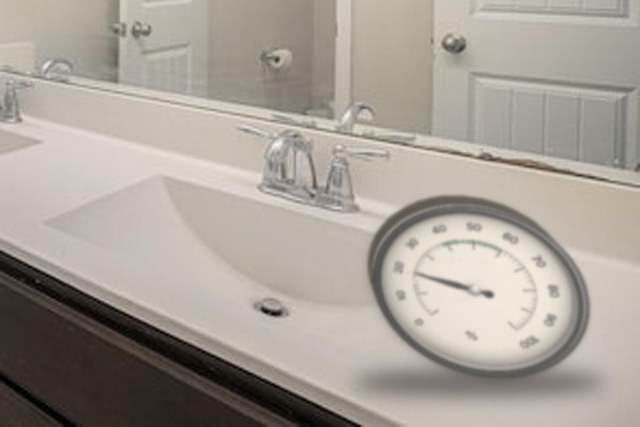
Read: 20%
